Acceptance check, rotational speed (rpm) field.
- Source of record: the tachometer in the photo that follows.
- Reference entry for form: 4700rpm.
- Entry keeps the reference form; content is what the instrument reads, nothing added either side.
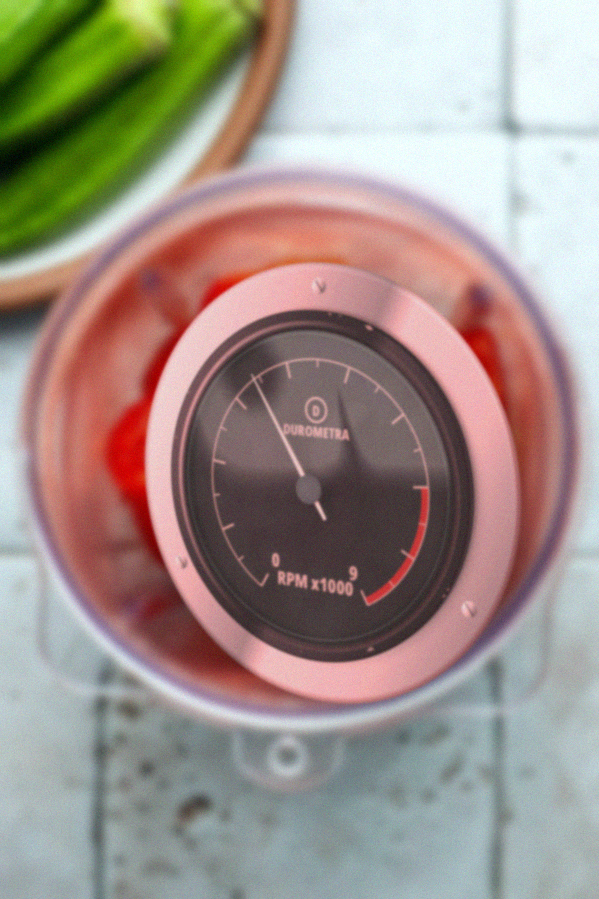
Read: 3500rpm
